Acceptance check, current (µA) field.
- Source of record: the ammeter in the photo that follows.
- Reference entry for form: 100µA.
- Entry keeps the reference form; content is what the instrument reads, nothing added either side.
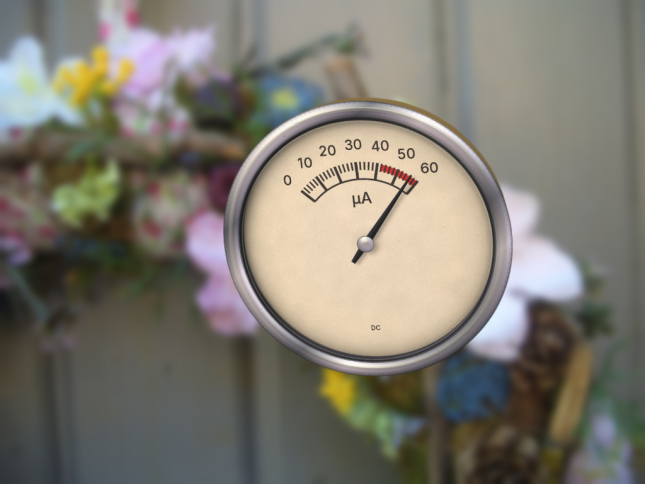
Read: 56µA
